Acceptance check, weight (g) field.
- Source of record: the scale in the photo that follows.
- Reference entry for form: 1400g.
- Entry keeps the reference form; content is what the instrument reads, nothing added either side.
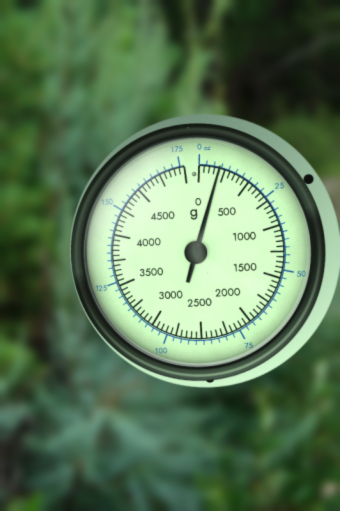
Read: 200g
